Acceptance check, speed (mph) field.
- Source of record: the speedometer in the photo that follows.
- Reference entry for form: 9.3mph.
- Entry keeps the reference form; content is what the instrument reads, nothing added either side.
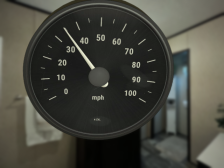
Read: 35mph
